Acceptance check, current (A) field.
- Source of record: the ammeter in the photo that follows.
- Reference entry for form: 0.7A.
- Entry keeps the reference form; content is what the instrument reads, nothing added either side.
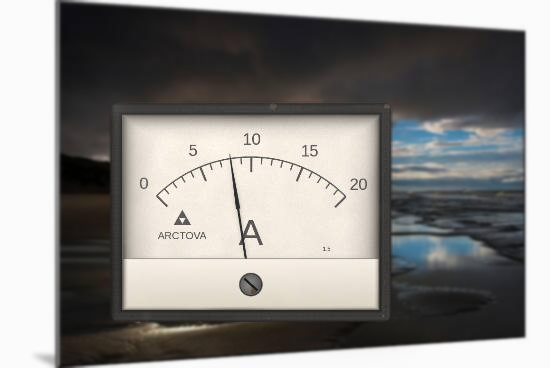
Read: 8A
